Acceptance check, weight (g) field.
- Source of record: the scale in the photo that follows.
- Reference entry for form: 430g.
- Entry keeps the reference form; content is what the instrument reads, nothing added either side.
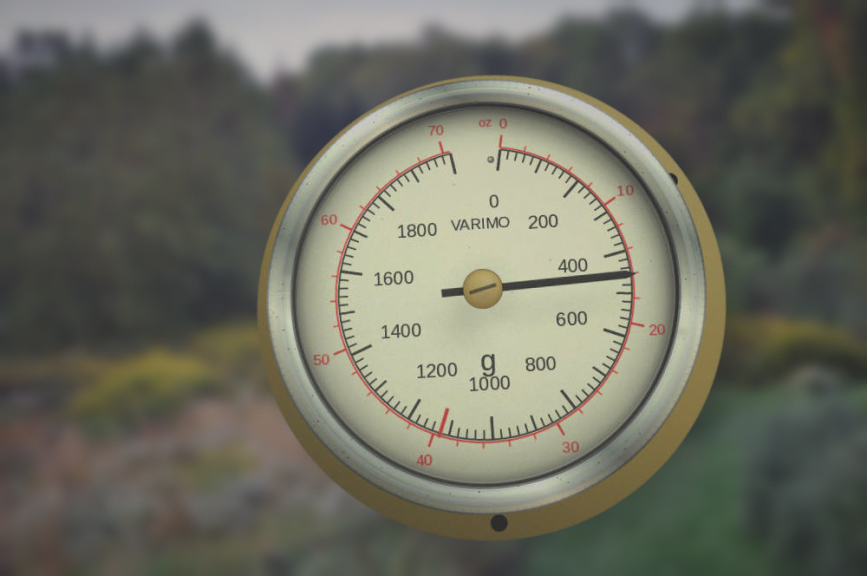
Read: 460g
